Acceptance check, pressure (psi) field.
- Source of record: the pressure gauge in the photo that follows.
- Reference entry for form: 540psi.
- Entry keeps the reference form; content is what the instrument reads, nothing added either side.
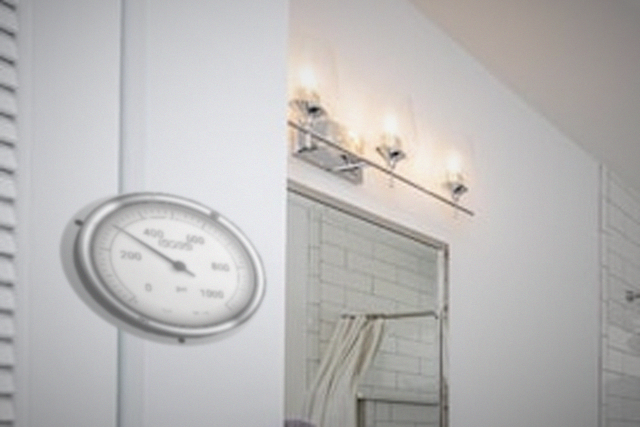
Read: 300psi
